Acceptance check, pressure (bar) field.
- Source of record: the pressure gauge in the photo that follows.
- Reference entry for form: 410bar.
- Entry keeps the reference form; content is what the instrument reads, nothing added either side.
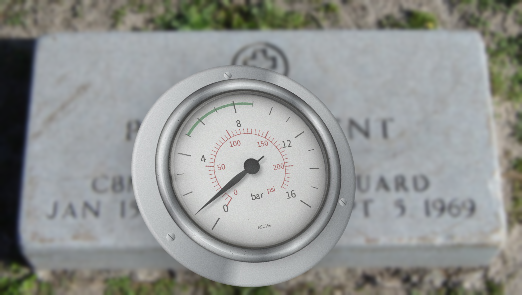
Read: 1bar
